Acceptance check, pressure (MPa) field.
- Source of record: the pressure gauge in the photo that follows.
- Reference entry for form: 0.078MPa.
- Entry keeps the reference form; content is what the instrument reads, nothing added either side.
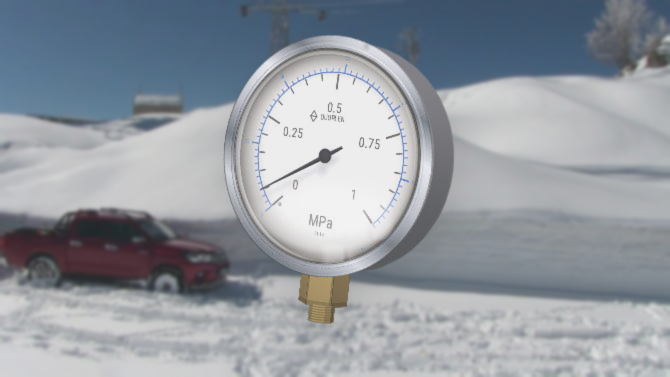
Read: 0.05MPa
